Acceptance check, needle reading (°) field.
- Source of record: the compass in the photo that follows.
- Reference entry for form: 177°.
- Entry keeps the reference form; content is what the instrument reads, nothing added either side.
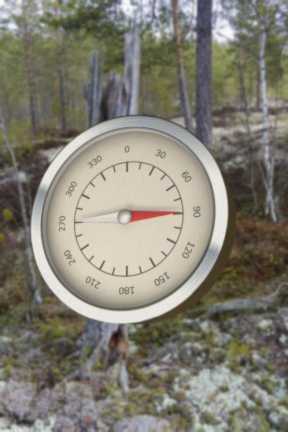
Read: 90°
